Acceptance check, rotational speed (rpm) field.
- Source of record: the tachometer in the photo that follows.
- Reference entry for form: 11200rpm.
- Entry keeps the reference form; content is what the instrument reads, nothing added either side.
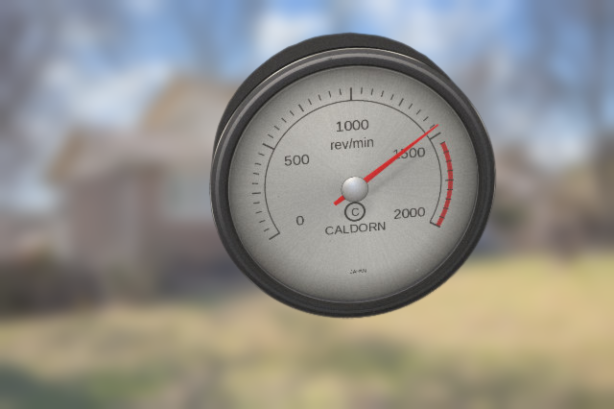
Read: 1450rpm
